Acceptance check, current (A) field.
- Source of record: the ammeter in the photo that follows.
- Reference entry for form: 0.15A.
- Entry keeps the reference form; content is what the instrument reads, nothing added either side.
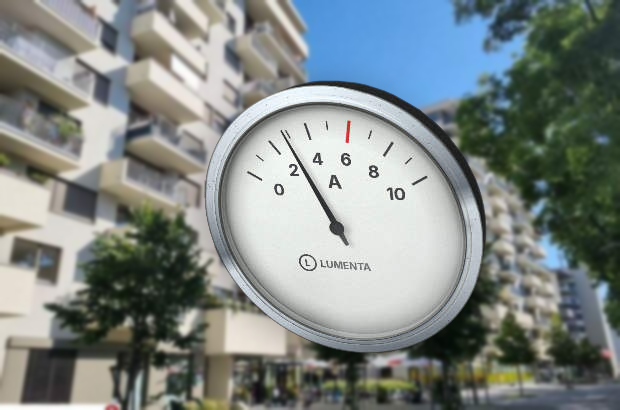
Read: 3A
